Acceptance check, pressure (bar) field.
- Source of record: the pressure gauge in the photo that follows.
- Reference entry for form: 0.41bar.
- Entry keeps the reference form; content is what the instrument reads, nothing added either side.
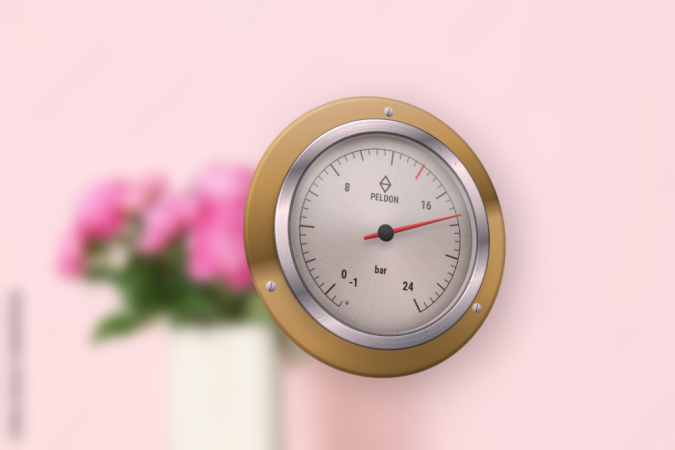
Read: 17.5bar
